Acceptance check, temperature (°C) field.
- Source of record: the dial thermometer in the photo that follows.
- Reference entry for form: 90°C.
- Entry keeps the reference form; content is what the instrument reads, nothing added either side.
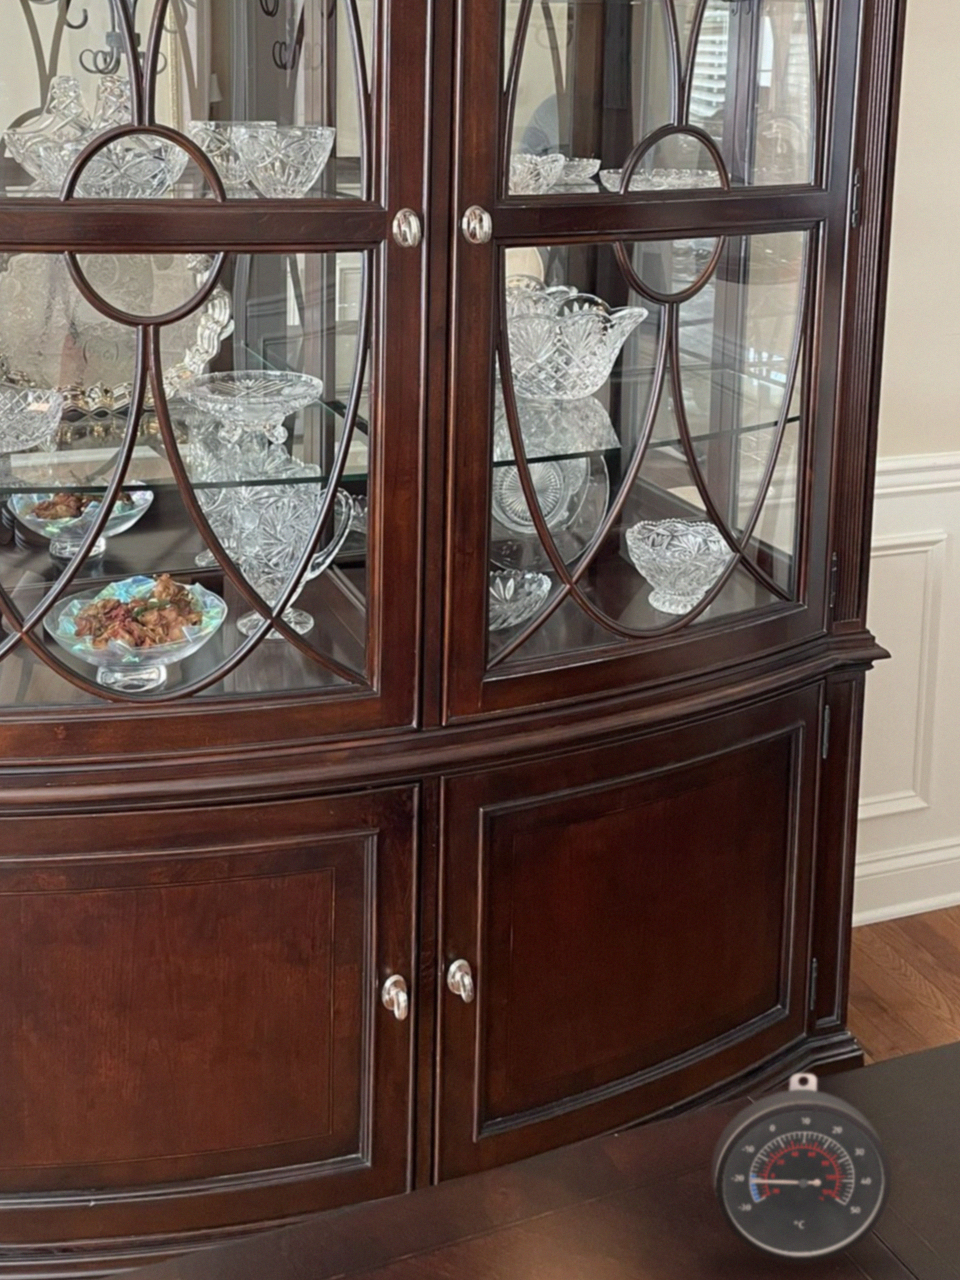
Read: -20°C
